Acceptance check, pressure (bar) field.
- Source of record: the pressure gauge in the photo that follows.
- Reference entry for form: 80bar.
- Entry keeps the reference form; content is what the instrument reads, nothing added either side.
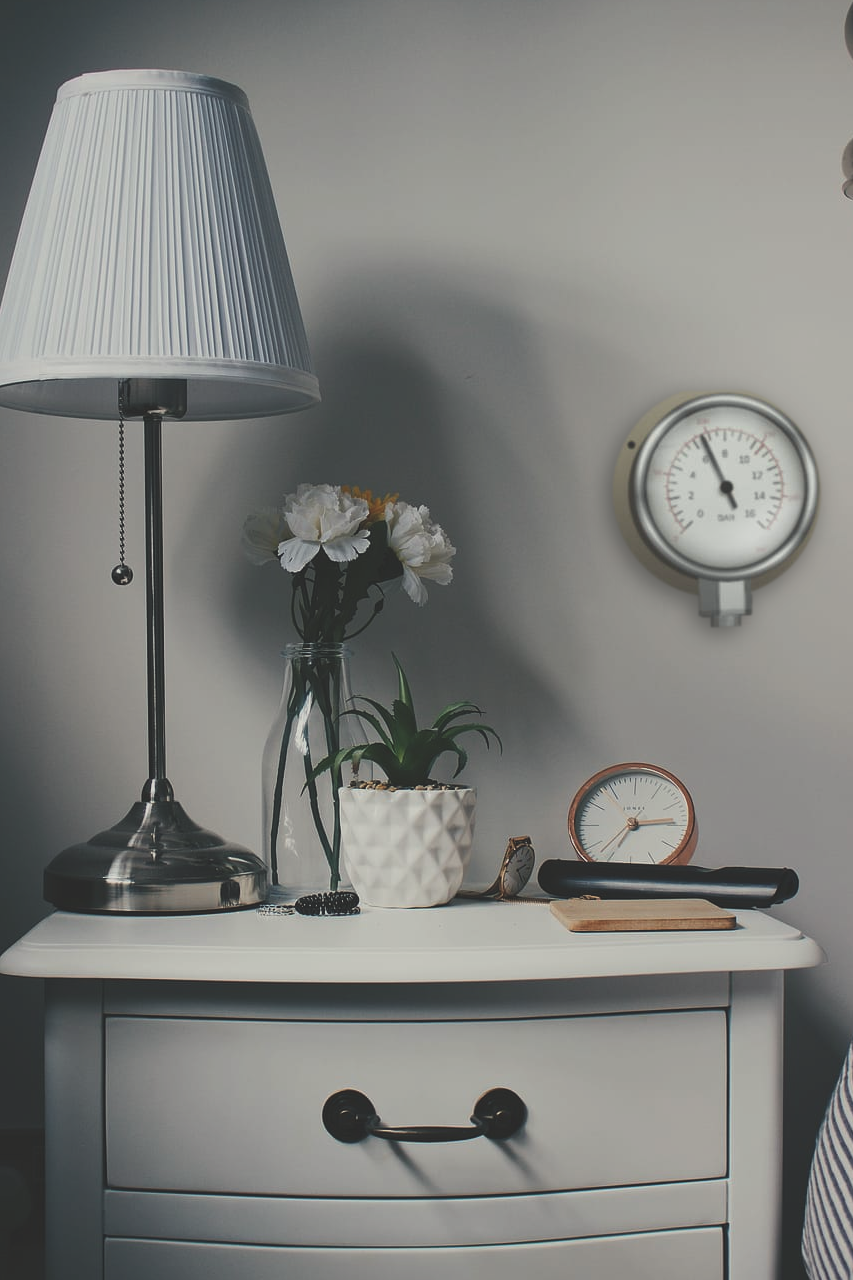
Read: 6.5bar
